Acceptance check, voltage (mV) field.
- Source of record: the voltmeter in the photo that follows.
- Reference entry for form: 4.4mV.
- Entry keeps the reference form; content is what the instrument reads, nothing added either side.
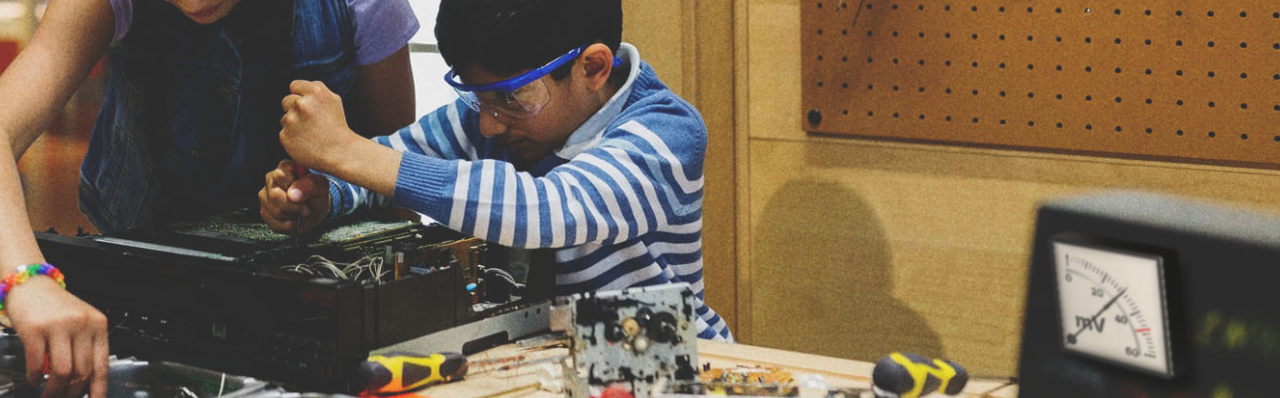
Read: 30mV
